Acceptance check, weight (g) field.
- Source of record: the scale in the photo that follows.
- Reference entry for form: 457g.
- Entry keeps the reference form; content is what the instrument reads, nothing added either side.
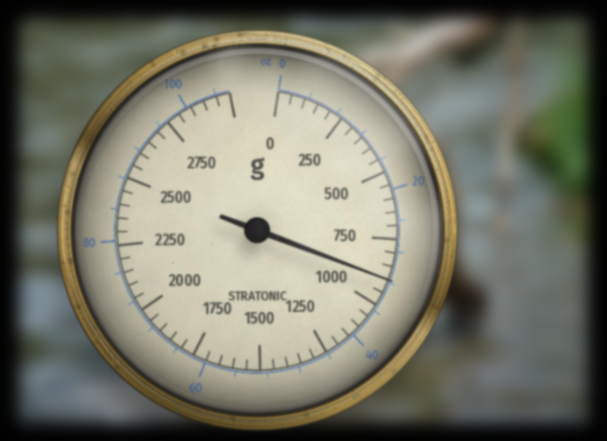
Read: 900g
